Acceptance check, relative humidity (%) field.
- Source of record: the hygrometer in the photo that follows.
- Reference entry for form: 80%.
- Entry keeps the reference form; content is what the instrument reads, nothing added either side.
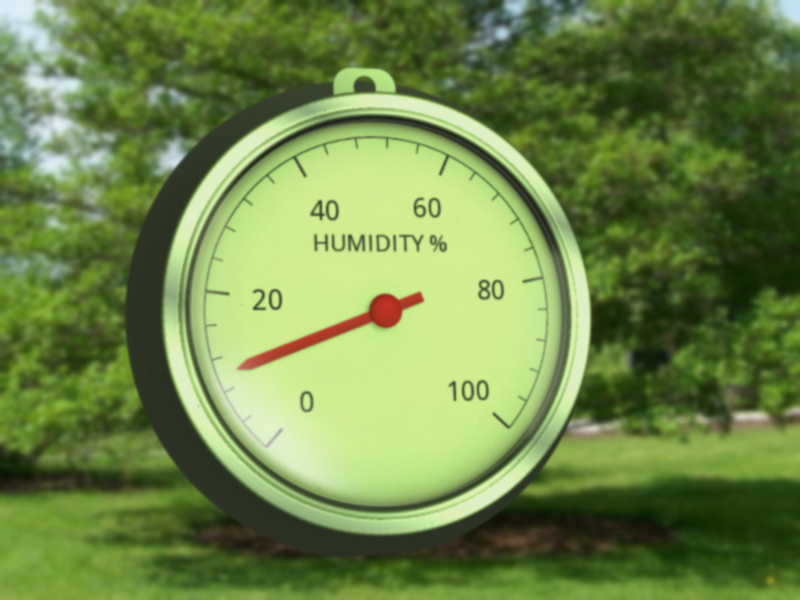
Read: 10%
